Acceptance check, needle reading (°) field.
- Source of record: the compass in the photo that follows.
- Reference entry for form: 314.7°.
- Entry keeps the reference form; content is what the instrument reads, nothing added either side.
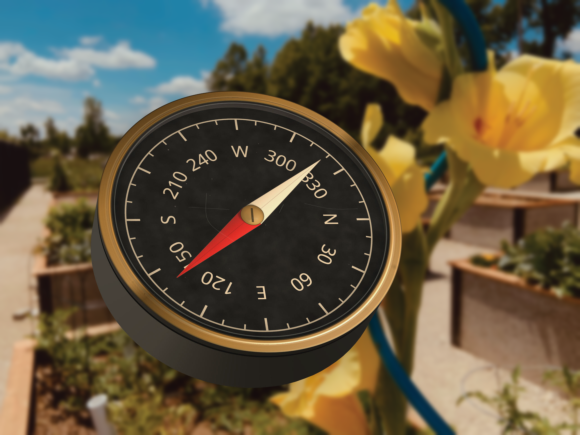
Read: 140°
